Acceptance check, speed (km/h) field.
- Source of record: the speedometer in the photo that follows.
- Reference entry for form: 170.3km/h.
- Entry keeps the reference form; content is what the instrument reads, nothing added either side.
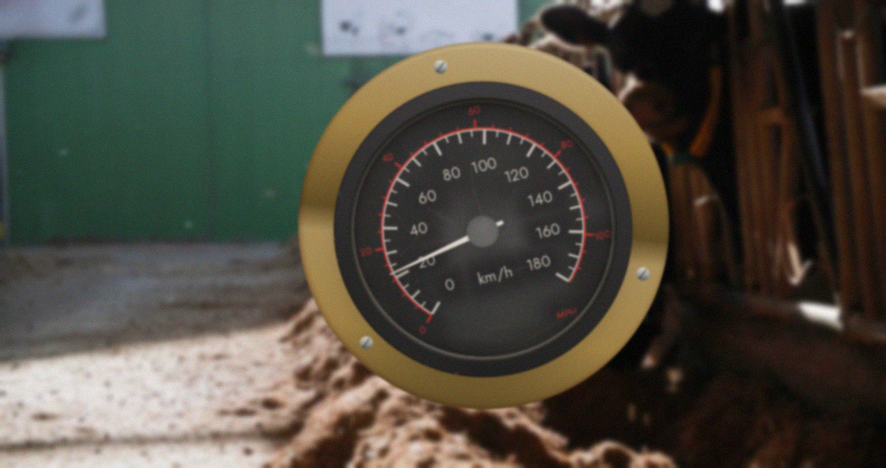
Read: 22.5km/h
